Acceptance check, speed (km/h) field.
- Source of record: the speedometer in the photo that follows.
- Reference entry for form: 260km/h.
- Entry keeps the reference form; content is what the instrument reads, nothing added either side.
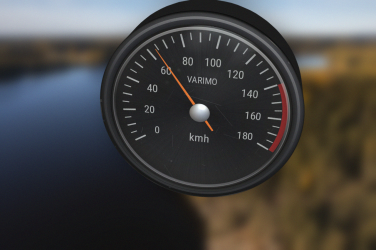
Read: 65km/h
